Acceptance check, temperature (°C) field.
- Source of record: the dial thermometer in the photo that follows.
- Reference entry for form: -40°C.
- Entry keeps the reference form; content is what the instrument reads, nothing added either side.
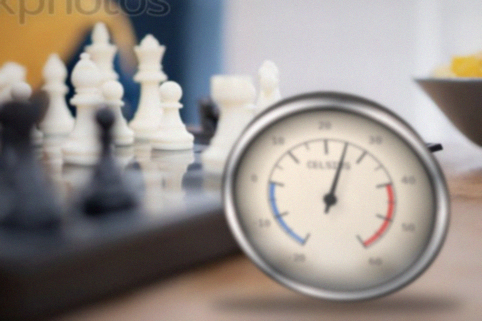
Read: 25°C
